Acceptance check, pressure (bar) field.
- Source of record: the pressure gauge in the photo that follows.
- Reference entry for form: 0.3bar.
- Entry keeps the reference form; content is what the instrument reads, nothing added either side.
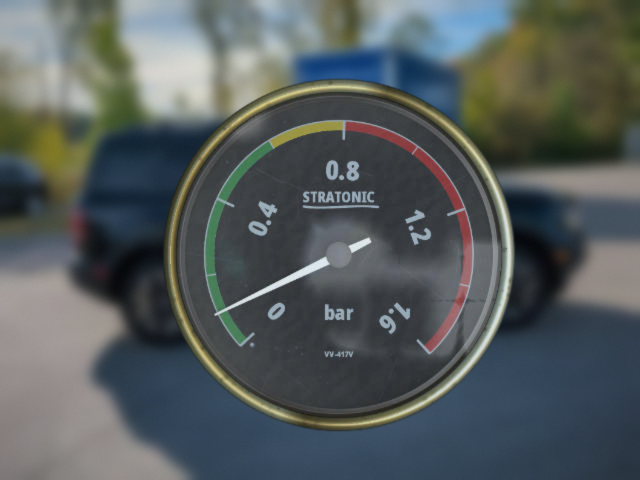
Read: 0.1bar
